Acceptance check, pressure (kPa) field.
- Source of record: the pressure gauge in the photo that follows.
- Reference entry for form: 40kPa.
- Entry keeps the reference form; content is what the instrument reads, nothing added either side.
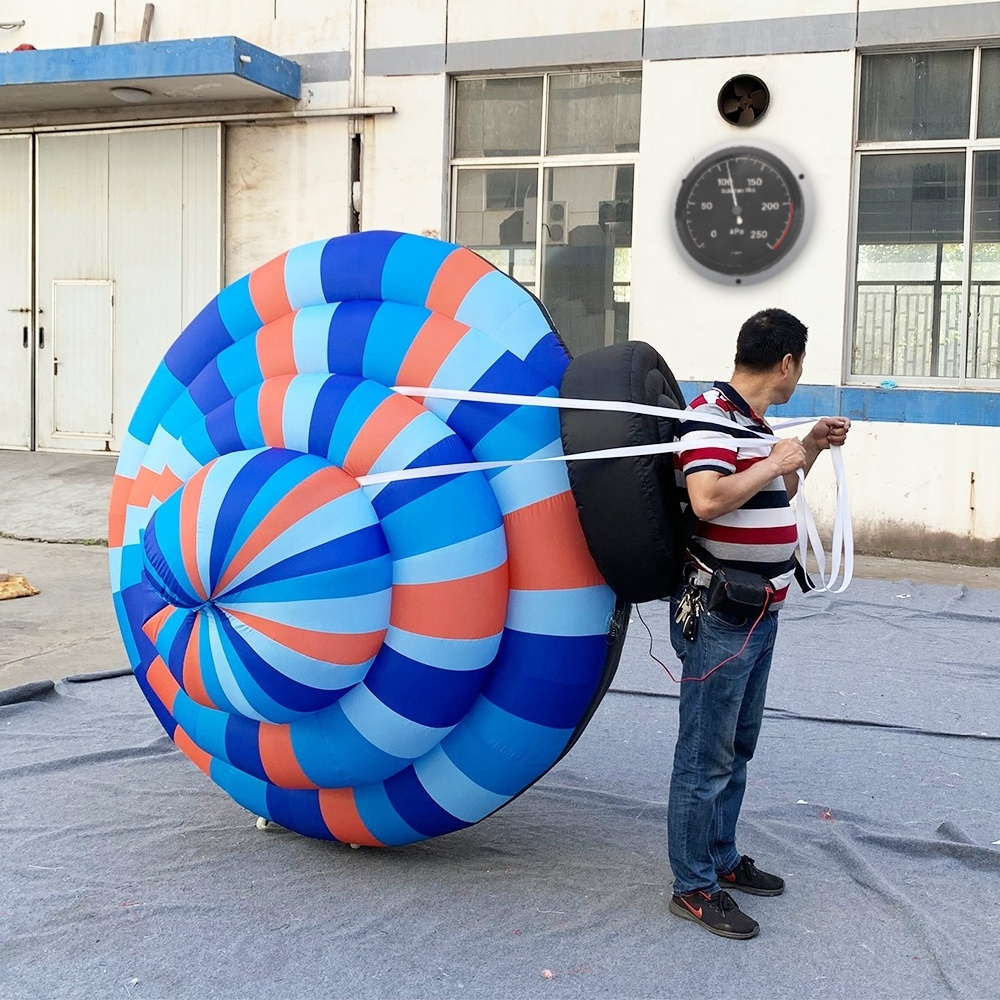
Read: 110kPa
